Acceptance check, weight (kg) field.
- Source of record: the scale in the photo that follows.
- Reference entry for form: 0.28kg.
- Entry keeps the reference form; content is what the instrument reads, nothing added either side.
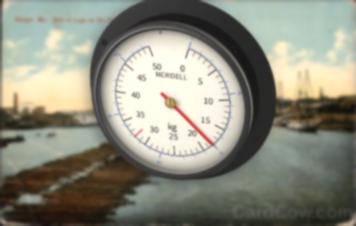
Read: 18kg
